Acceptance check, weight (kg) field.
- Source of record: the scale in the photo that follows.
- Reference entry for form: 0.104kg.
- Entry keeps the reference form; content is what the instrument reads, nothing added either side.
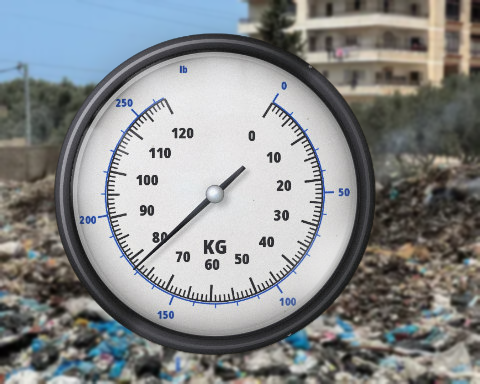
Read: 78kg
